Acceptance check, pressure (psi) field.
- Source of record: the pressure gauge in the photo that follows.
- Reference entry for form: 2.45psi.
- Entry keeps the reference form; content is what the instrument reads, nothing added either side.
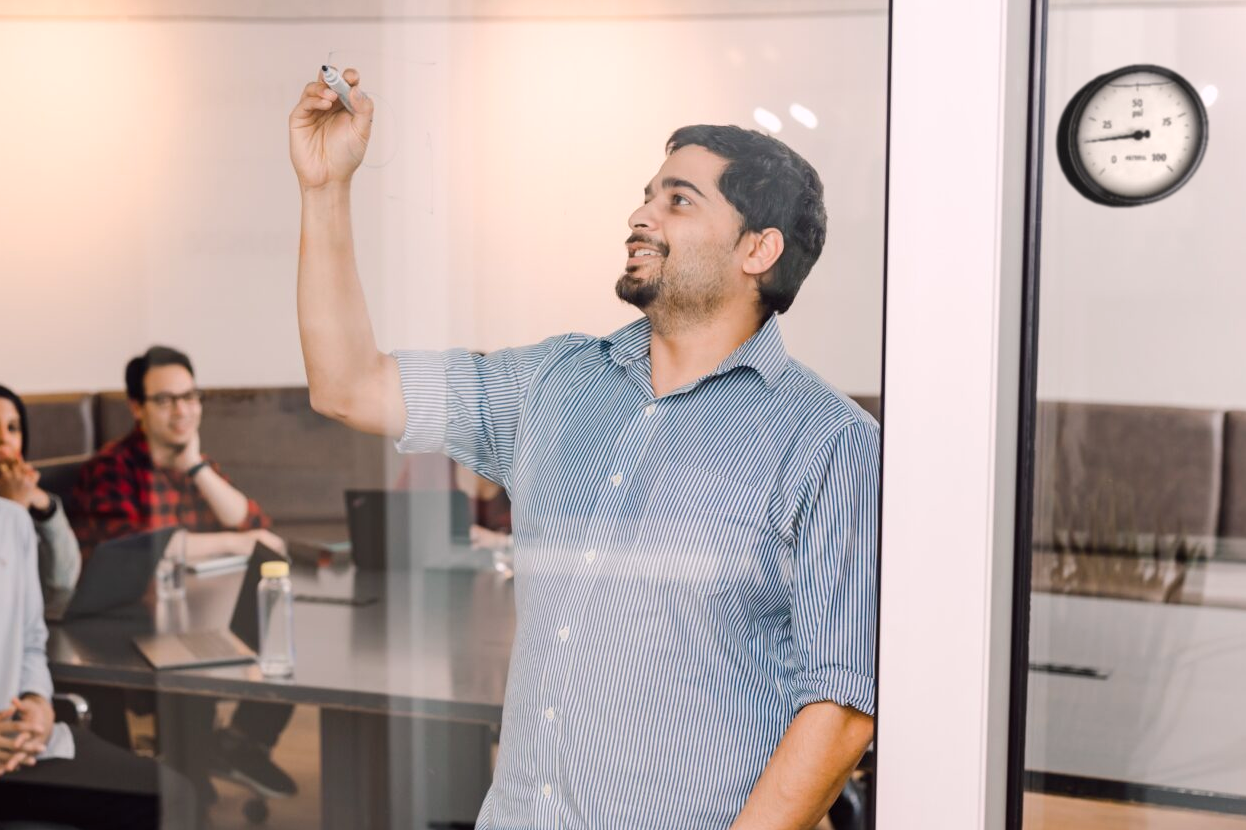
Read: 15psi
